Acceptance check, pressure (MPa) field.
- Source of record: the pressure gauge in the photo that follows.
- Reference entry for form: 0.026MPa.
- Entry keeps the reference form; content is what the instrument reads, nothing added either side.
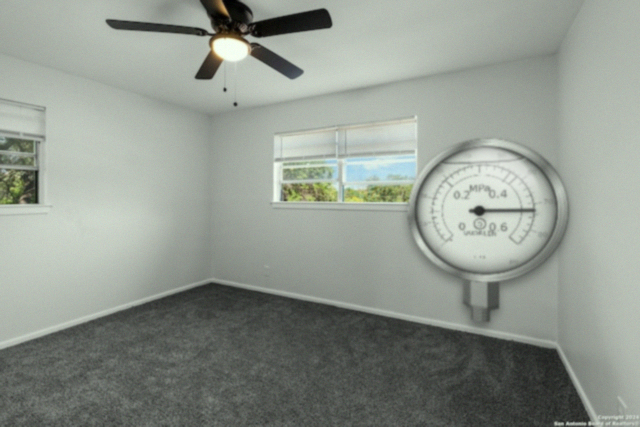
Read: 0.5MPa
